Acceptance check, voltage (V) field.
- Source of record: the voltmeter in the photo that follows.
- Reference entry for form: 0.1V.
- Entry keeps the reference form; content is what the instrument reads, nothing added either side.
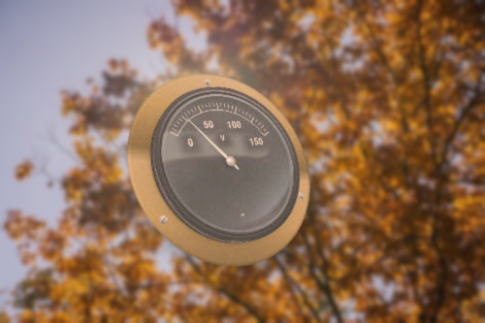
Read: 25V
